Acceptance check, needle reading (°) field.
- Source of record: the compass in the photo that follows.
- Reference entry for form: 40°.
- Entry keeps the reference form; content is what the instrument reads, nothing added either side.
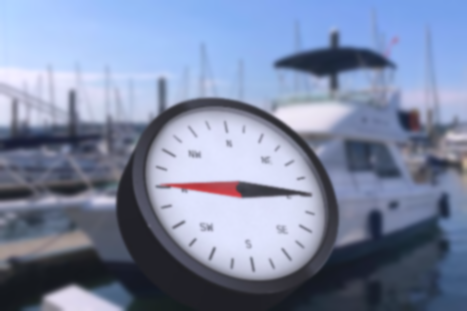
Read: 270°
